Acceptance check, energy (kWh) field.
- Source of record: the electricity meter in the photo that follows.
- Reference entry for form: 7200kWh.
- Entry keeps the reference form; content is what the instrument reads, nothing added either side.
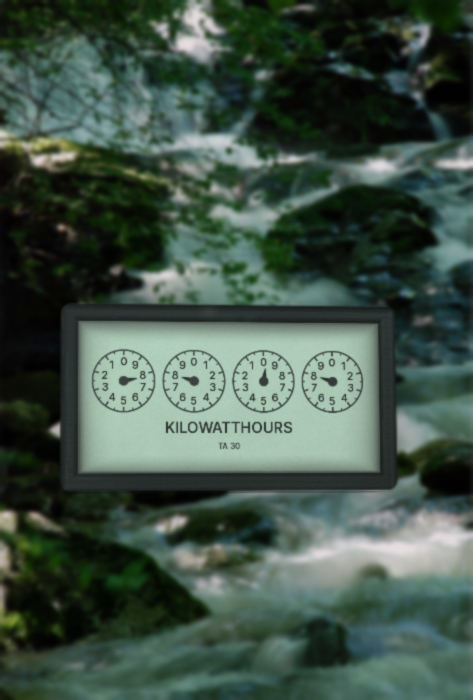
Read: 7798kWh
